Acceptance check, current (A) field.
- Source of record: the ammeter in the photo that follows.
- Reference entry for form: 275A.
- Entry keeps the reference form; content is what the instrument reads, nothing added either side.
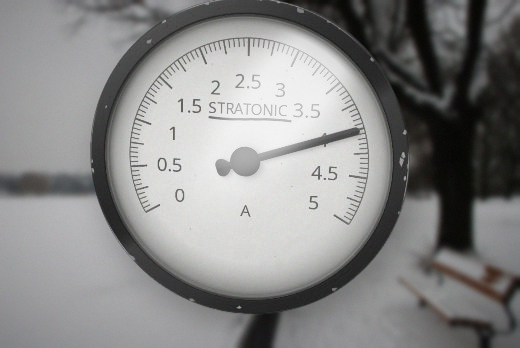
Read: 4A
